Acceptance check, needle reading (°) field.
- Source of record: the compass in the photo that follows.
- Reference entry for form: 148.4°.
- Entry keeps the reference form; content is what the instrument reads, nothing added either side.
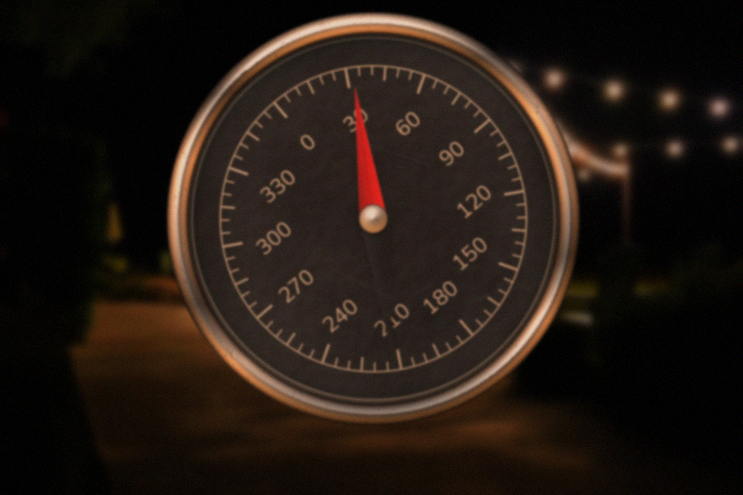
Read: 32.5°
